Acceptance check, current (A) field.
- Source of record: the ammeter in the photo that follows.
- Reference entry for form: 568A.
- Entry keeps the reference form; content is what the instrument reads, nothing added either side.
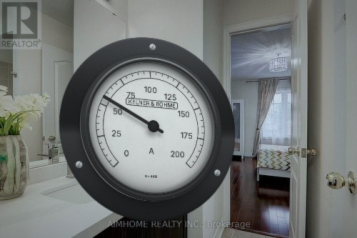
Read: 55A
